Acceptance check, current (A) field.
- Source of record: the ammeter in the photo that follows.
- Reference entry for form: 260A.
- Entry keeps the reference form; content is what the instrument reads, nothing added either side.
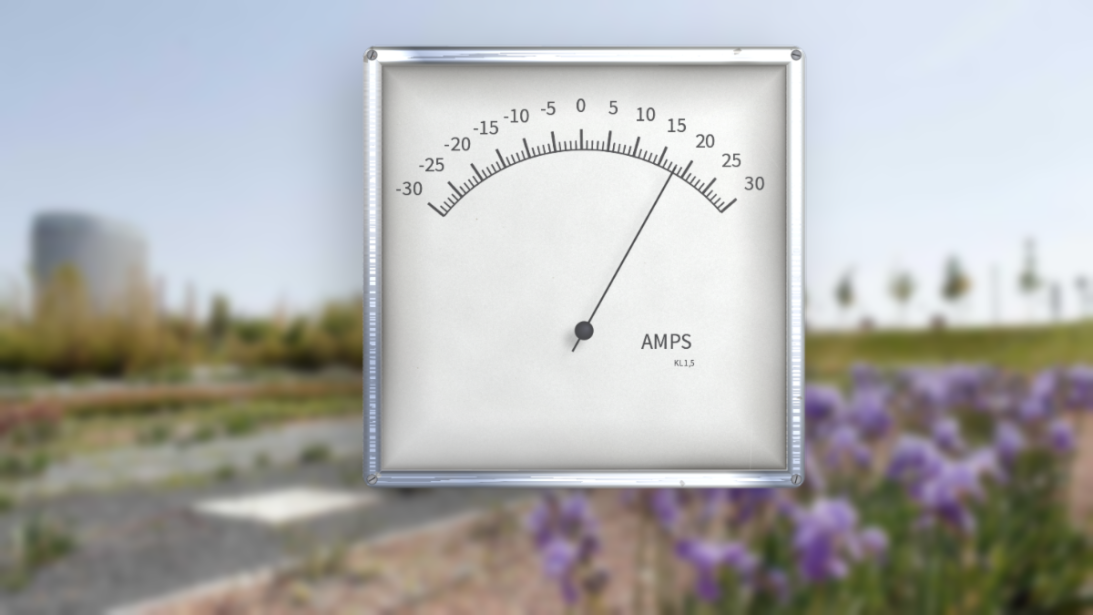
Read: 18A
